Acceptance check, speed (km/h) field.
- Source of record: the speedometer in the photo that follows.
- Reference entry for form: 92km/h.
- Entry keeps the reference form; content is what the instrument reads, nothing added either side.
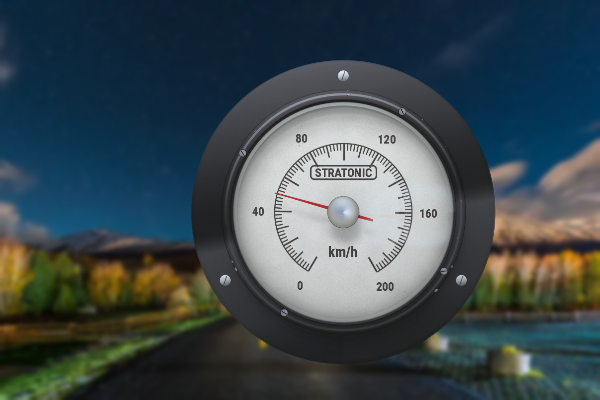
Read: 50km/h
